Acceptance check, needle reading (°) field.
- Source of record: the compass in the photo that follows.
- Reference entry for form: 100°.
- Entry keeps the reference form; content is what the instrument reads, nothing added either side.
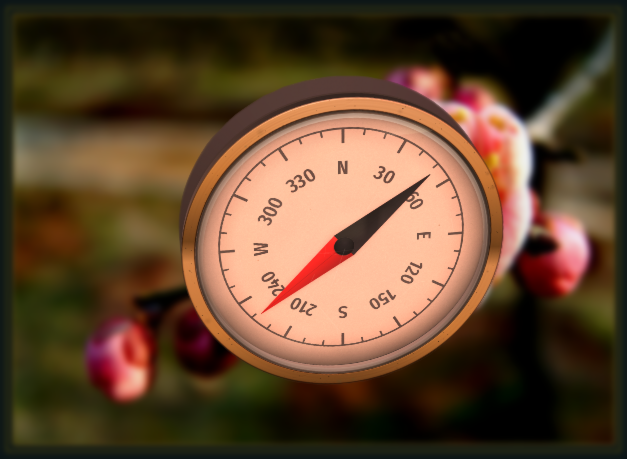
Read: 230°
